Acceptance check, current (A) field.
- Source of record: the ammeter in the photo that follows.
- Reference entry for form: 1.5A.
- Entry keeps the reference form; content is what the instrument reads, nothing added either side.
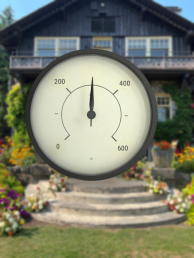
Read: 300A
